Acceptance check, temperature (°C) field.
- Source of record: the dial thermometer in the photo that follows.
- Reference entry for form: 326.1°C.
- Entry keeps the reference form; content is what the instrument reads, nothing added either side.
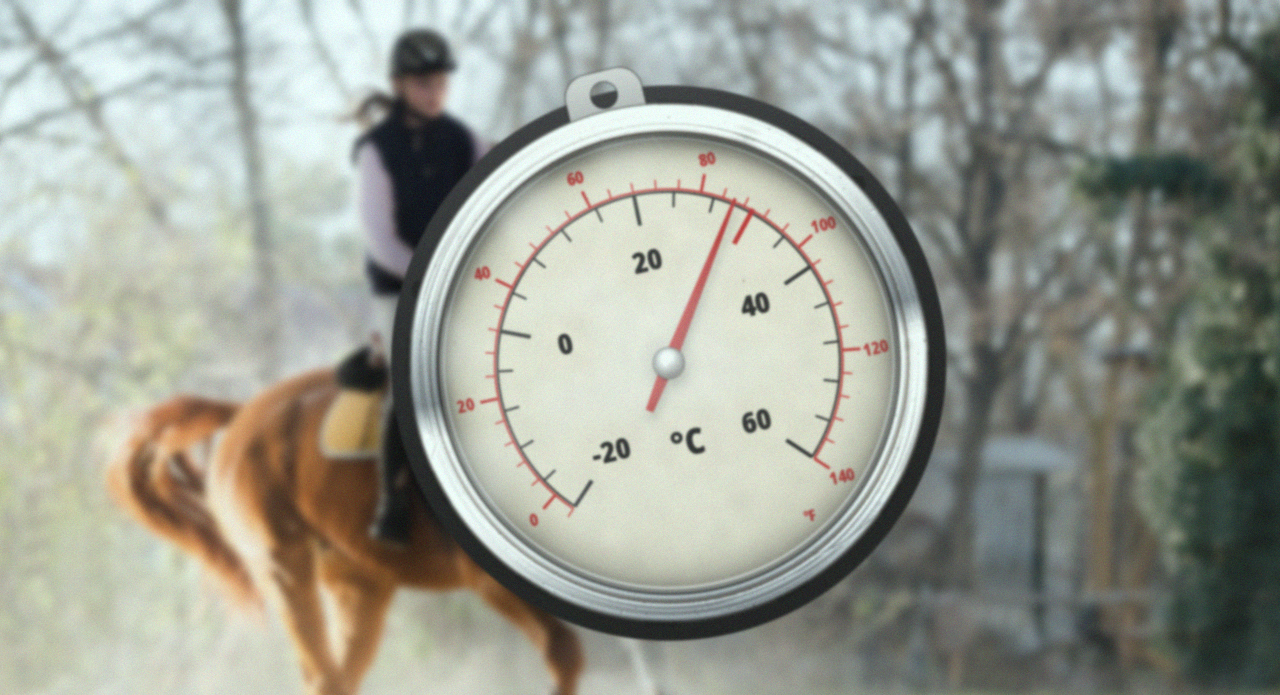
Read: 30°C
